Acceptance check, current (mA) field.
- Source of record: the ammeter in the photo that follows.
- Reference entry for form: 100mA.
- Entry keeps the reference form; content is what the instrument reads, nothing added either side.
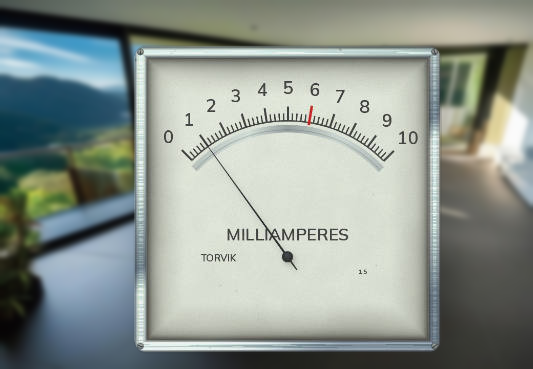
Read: 1mA
